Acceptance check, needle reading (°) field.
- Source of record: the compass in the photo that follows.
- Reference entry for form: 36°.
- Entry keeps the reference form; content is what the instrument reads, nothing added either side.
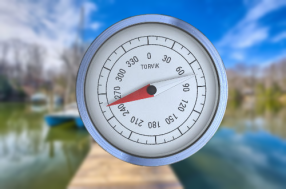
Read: 255°
